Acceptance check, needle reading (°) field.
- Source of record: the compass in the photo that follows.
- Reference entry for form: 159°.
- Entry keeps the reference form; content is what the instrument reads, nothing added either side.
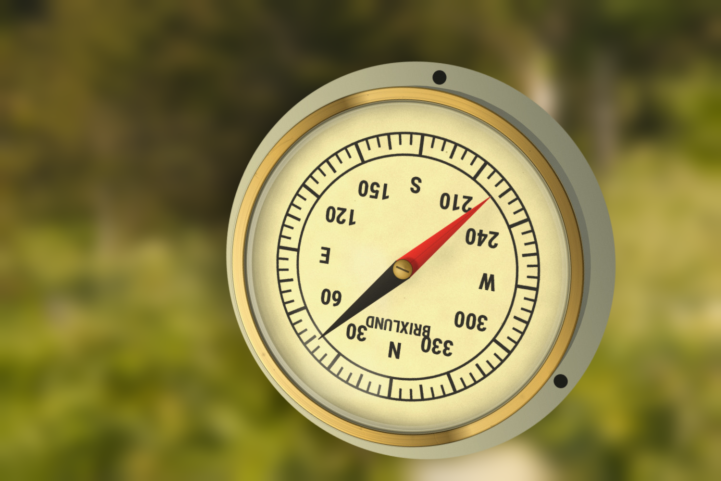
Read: 222.5°
